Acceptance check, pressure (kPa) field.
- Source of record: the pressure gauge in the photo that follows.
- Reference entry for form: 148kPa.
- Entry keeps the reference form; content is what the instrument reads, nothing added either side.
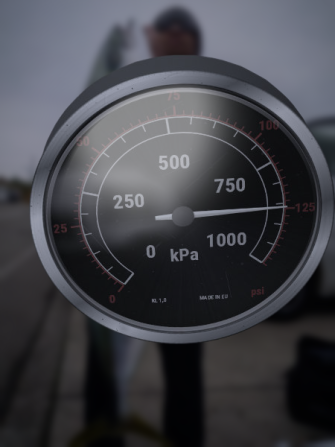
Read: 850kPa
